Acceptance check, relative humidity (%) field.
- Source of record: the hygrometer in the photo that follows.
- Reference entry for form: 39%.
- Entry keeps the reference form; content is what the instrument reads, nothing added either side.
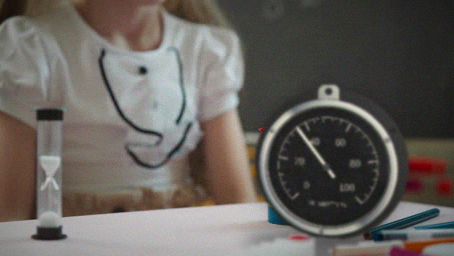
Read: 36%
